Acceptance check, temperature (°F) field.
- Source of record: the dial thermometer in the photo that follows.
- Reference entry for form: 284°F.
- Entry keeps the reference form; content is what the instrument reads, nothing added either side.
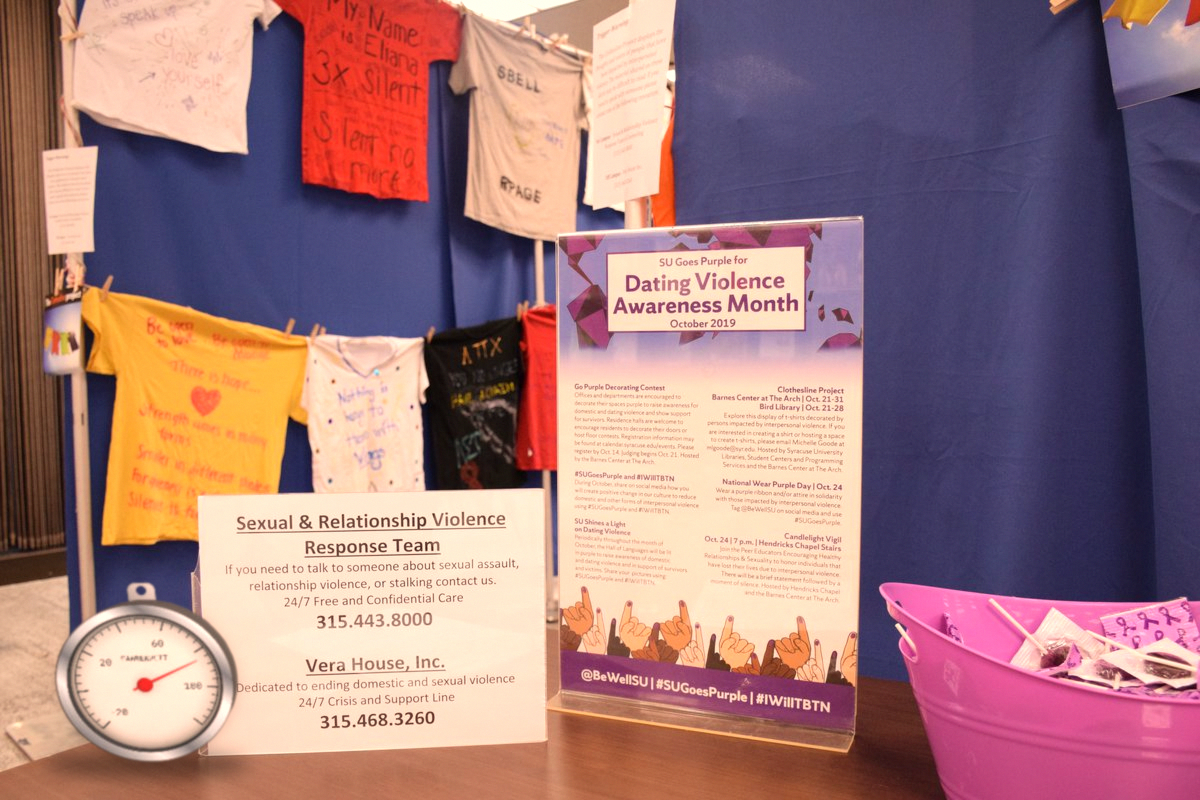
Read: 84°F
